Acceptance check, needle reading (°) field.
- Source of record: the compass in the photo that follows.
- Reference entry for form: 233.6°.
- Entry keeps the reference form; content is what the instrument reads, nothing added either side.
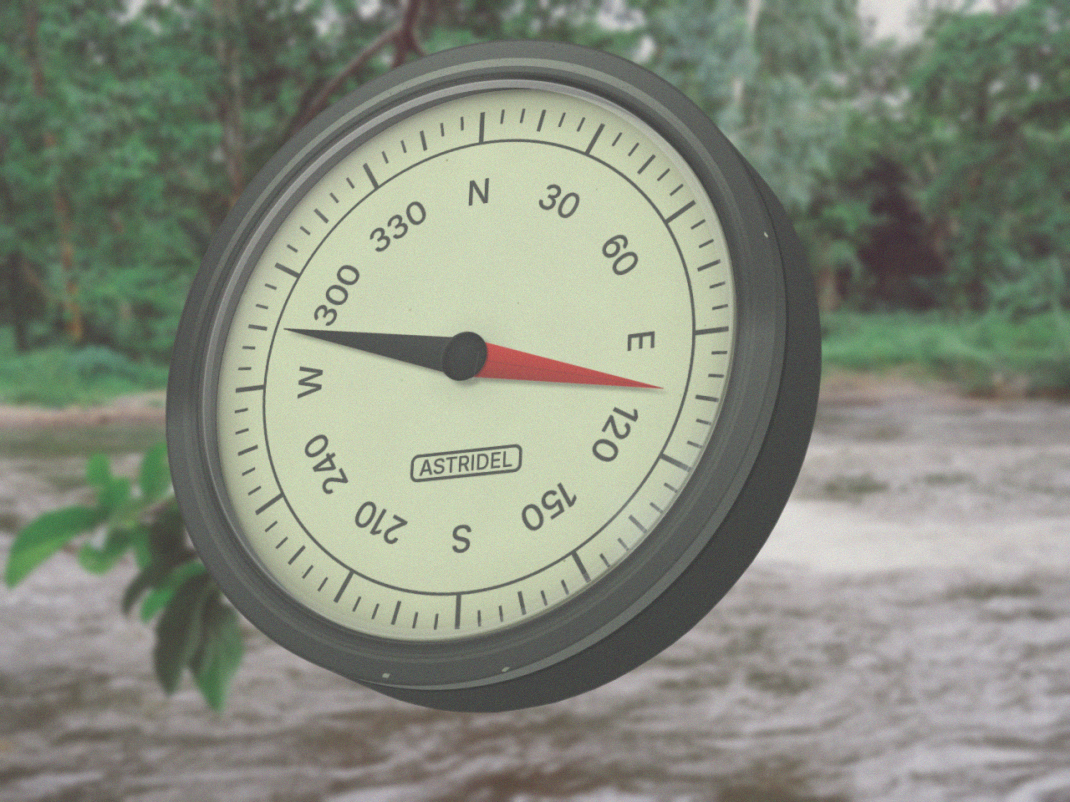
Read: 105°
